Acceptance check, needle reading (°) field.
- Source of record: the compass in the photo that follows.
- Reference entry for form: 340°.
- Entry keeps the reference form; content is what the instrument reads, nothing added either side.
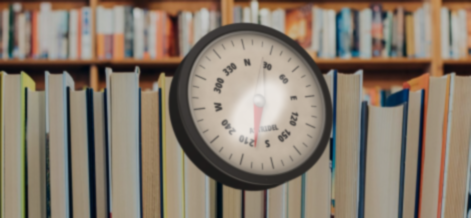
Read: 200°
